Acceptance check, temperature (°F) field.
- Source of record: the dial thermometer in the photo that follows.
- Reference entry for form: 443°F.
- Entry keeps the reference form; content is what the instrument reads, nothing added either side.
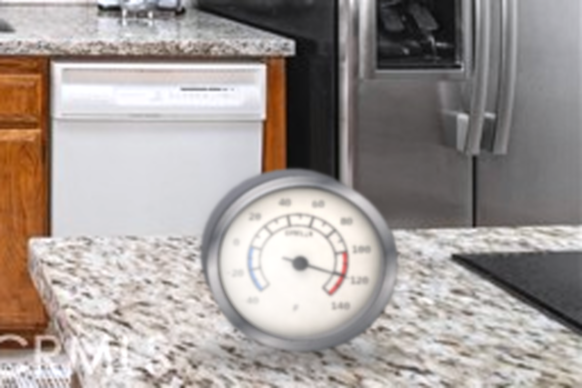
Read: 120°F
